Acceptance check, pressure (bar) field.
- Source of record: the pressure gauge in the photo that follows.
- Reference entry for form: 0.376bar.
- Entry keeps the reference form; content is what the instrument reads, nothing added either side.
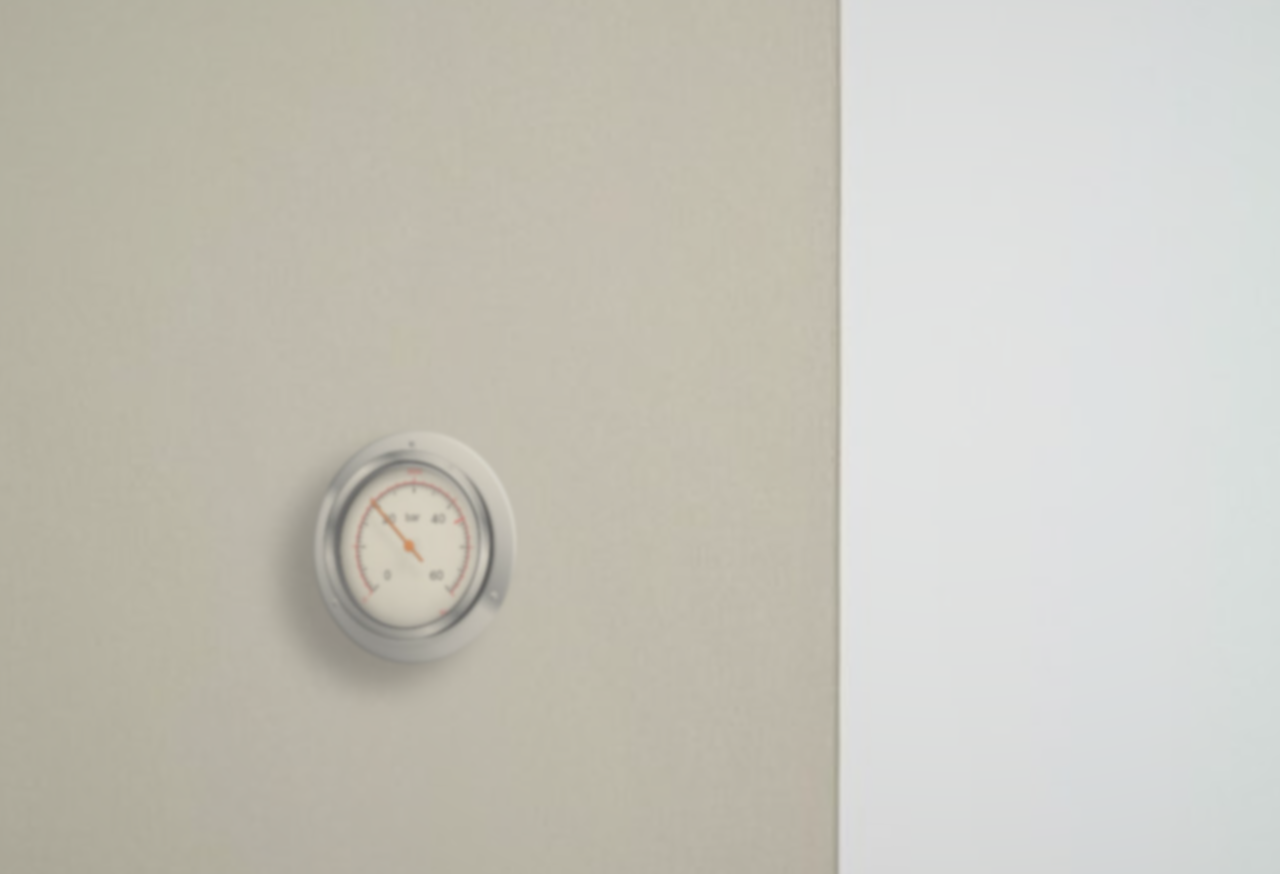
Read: 20bar
